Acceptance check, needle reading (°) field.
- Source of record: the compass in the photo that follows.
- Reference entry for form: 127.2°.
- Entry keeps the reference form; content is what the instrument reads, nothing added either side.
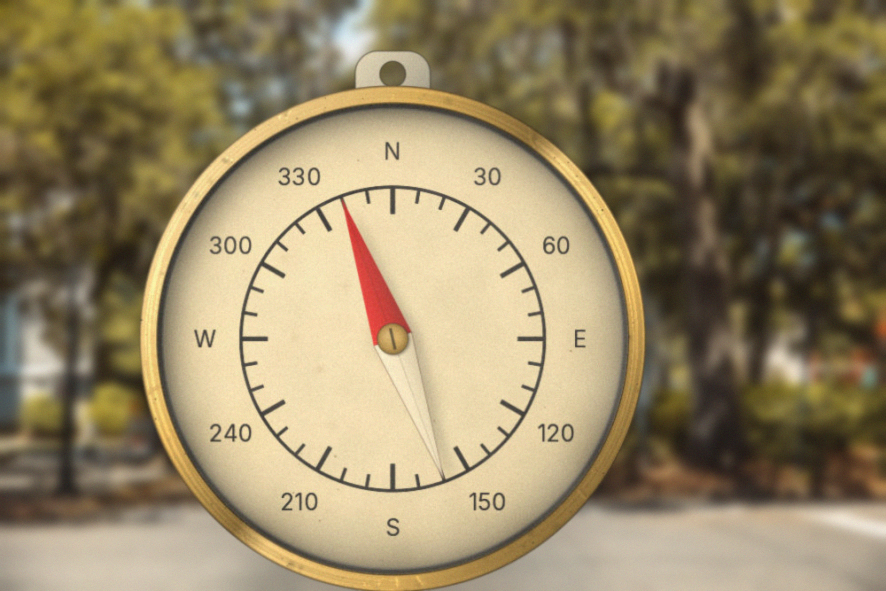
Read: 340°
